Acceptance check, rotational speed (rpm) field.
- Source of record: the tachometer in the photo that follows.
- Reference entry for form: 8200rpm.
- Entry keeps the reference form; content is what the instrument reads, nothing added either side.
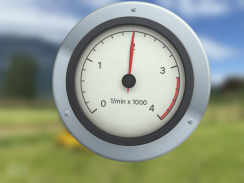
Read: 2000rpm
